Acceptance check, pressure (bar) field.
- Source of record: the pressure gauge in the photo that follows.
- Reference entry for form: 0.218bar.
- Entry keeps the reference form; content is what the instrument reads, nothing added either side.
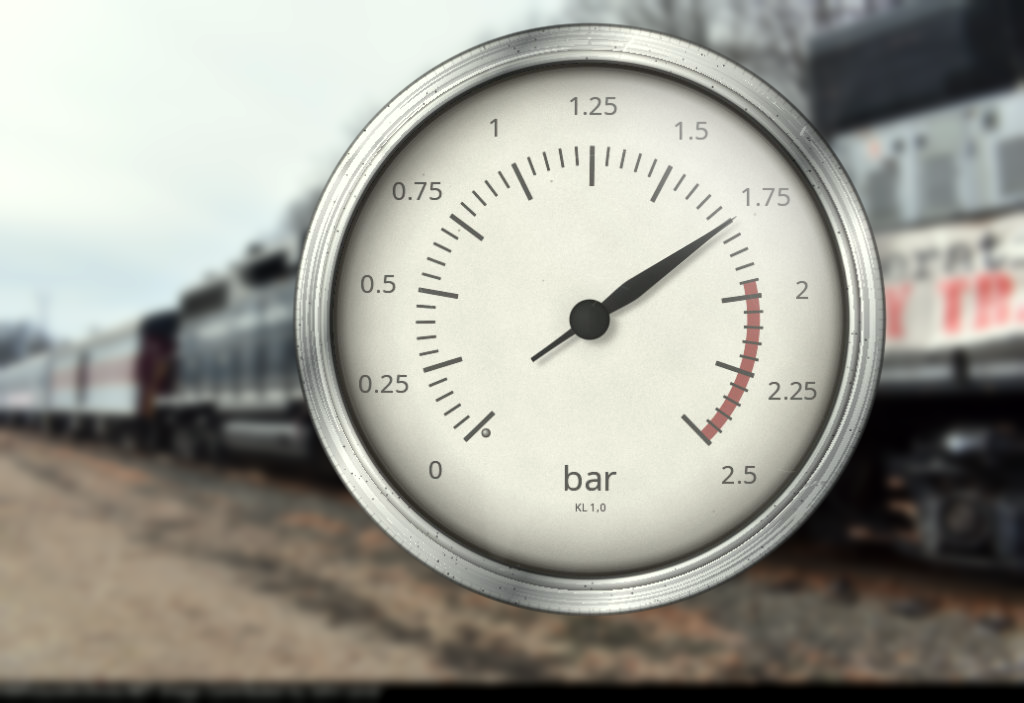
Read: 1.75bar
